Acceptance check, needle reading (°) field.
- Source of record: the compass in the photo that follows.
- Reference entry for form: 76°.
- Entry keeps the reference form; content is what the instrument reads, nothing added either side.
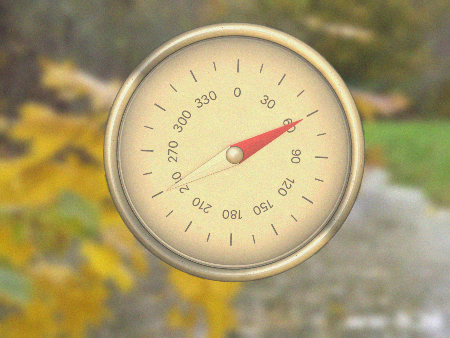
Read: 60°
